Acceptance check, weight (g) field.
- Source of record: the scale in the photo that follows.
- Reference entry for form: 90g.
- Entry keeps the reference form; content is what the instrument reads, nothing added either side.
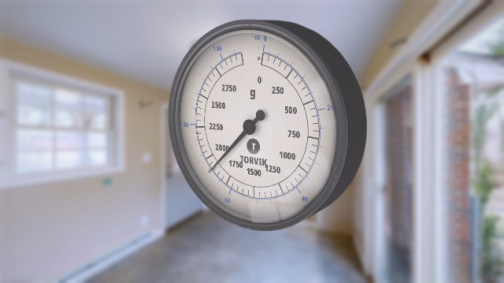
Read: 1900g
